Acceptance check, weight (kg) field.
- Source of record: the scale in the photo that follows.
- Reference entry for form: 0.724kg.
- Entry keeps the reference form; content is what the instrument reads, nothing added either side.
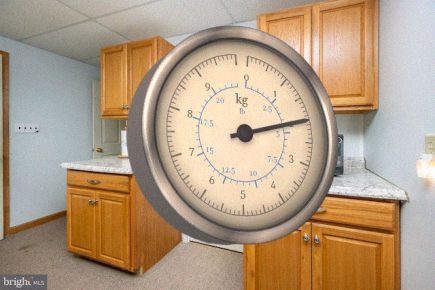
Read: 2kg
